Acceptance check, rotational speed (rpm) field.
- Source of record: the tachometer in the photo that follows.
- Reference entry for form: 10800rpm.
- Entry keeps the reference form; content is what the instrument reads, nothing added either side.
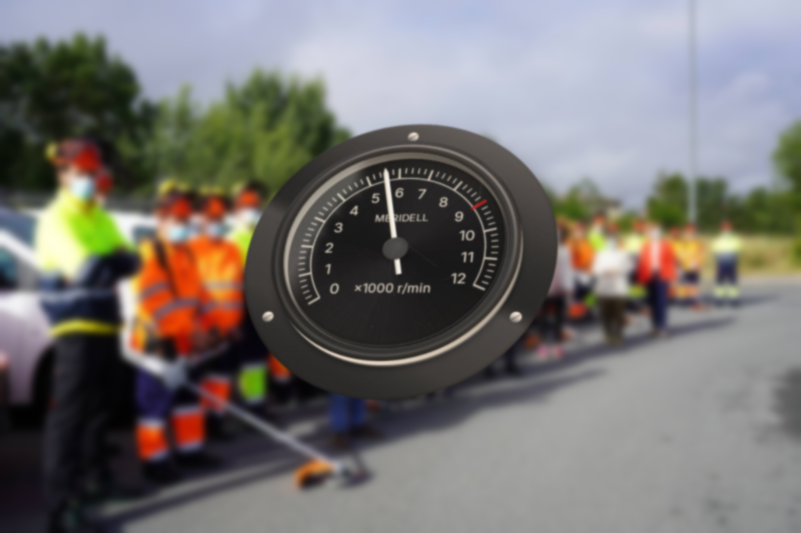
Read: 5600rpm
